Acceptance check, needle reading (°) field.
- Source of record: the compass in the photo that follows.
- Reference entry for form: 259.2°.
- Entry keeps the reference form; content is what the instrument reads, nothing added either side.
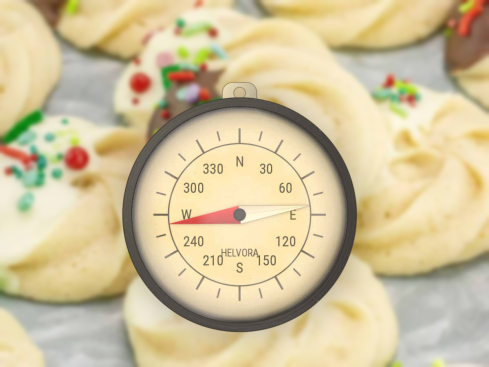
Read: 262.5°
